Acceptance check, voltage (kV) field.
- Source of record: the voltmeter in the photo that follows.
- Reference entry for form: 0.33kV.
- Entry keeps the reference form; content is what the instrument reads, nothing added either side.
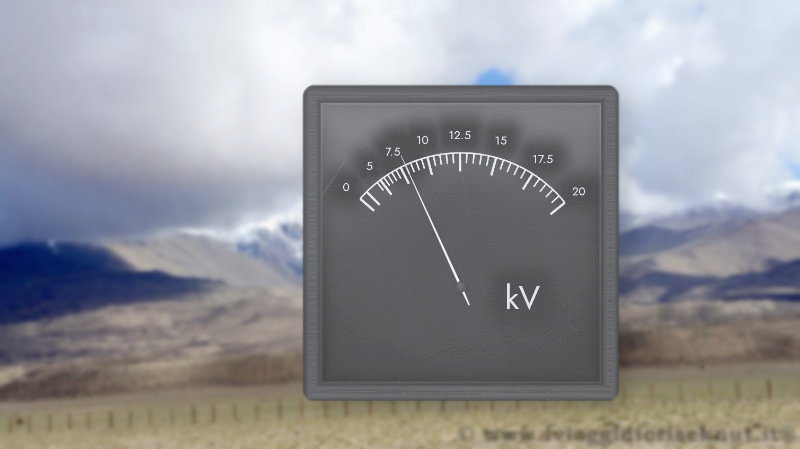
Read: 8kV
